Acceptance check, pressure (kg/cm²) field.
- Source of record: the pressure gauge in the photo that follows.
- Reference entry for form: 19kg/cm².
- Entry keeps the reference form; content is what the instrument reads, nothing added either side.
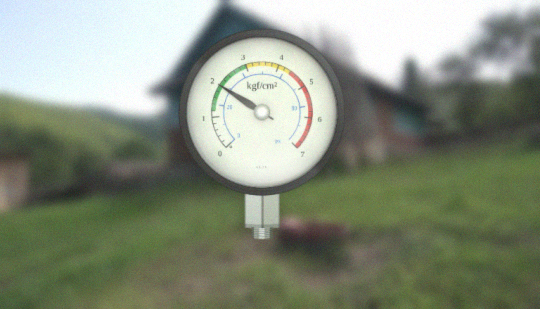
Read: 2kg/cm²
